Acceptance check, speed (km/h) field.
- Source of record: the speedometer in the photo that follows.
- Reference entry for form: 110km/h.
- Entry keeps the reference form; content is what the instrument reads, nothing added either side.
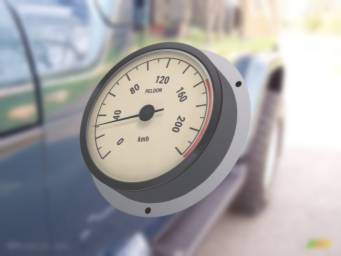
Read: 30km/h
